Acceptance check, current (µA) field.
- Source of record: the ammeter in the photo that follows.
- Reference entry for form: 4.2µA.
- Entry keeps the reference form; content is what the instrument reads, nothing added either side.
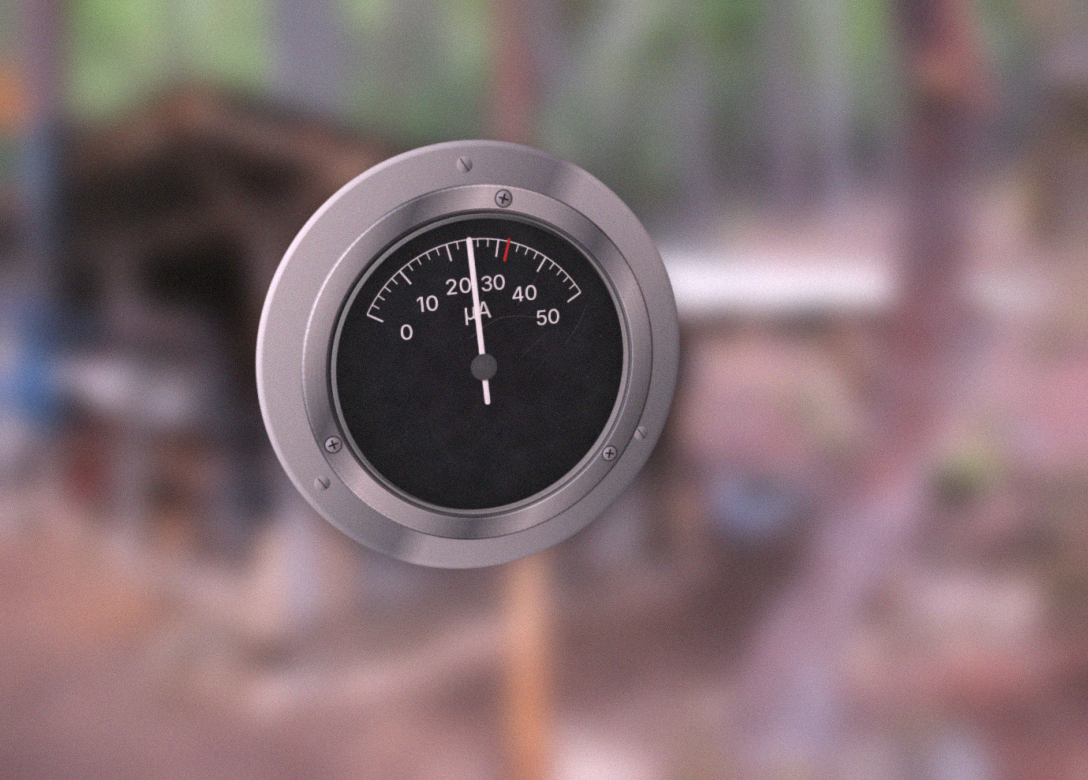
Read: 24µA
